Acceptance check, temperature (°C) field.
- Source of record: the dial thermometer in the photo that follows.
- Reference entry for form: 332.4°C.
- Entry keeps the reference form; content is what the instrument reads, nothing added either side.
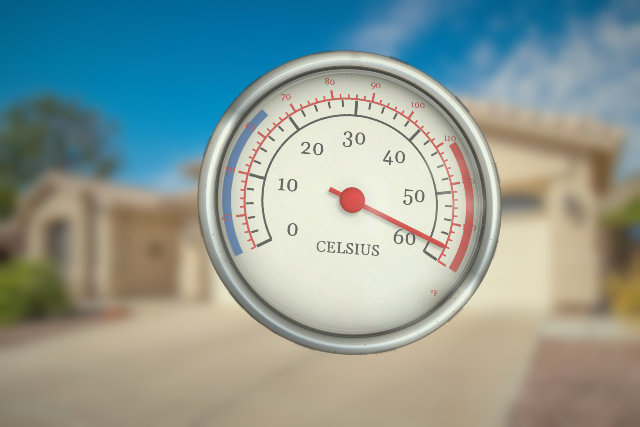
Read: 58°C
